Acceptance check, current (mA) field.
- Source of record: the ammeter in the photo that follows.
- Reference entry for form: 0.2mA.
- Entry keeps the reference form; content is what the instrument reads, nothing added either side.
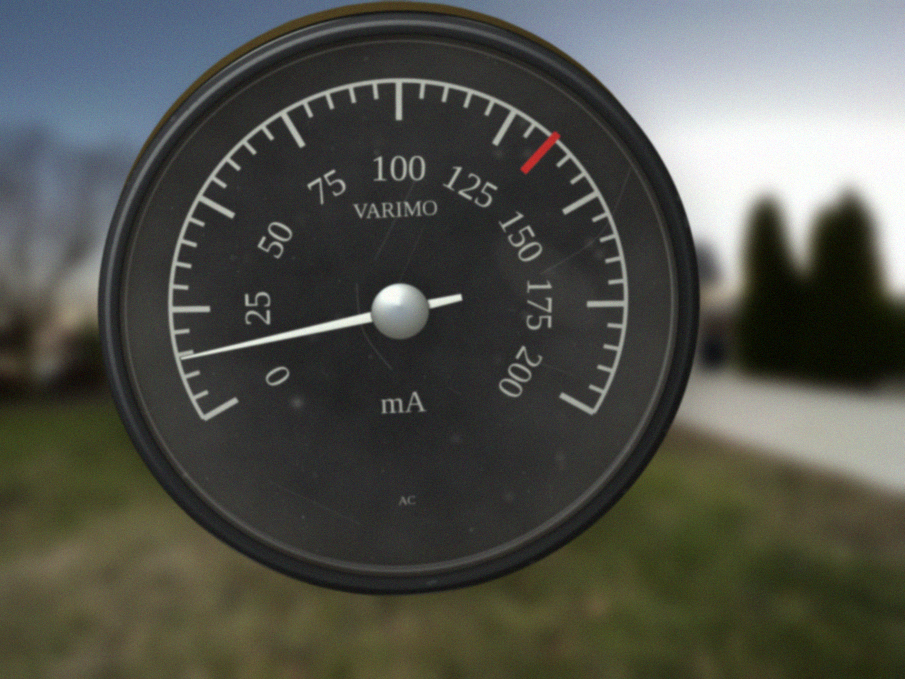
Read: 15mA
